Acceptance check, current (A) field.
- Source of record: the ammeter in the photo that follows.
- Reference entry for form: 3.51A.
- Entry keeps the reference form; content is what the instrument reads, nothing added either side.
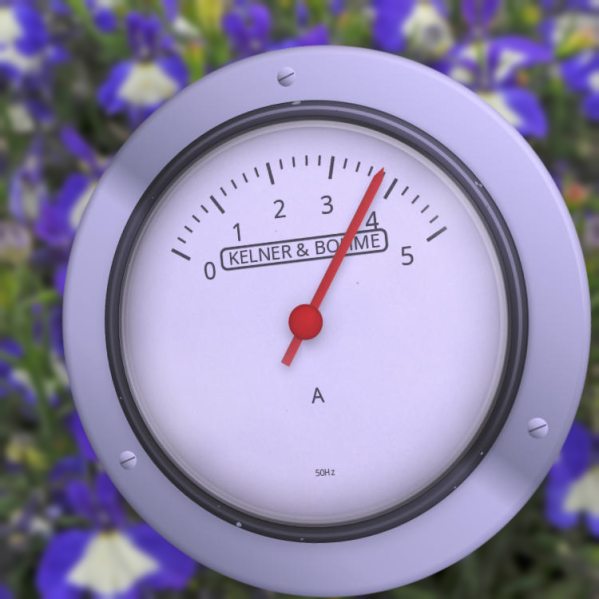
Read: 3.8A
